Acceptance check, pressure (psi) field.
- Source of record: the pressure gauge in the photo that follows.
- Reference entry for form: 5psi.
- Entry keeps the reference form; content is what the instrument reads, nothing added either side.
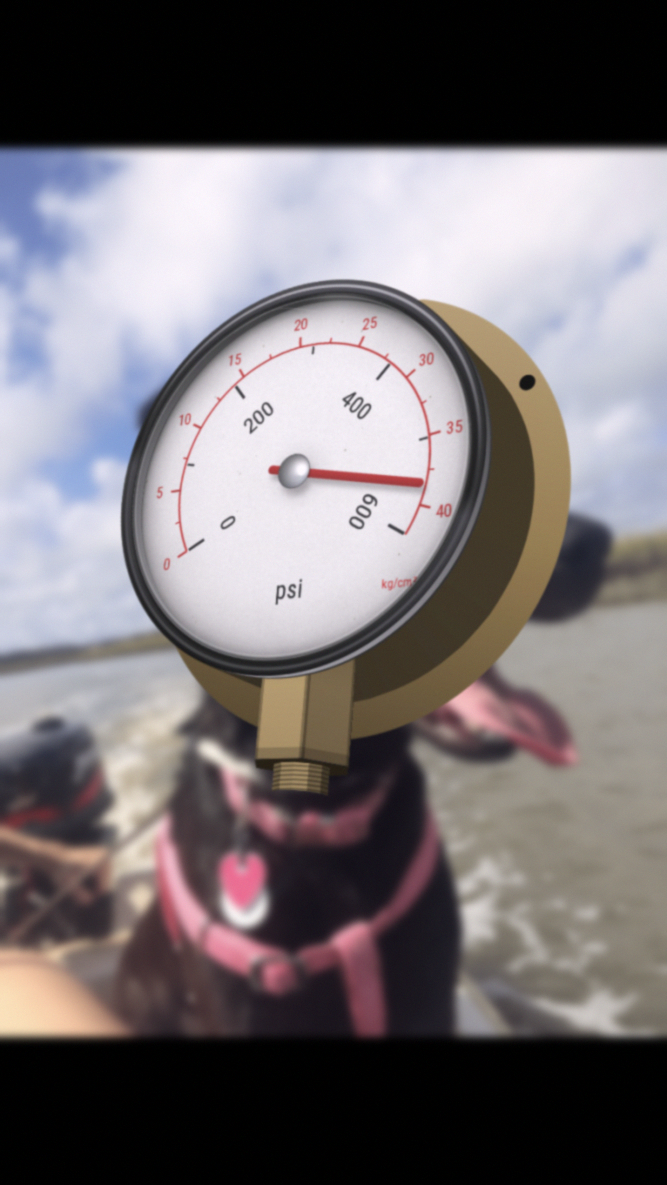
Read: 550psi
